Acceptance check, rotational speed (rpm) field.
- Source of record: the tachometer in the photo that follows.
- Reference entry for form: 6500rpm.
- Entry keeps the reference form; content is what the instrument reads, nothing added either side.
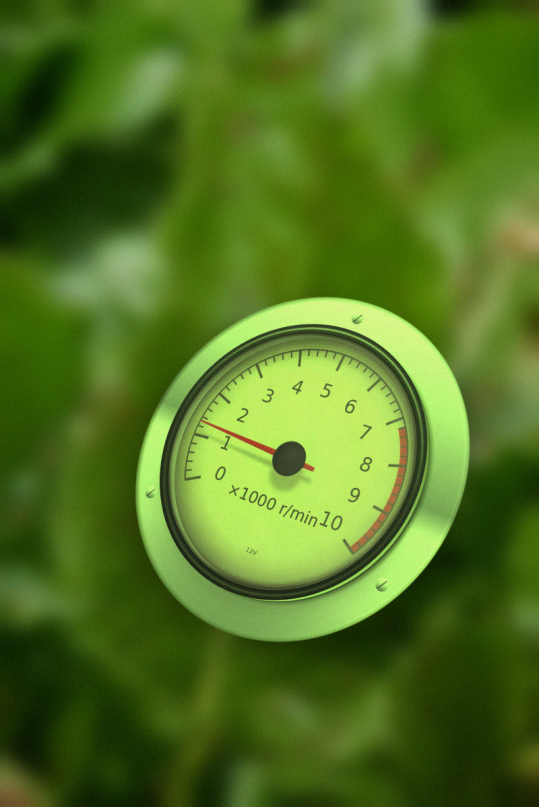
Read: 1300rpm
